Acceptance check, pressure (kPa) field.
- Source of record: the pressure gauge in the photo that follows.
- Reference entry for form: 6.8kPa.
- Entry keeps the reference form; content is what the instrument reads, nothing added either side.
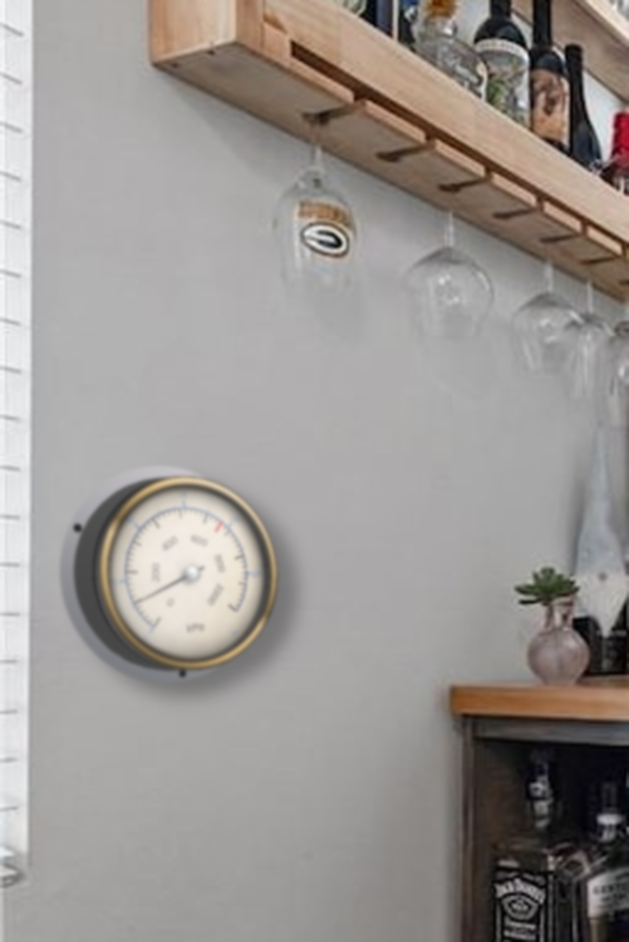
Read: 100kPa
